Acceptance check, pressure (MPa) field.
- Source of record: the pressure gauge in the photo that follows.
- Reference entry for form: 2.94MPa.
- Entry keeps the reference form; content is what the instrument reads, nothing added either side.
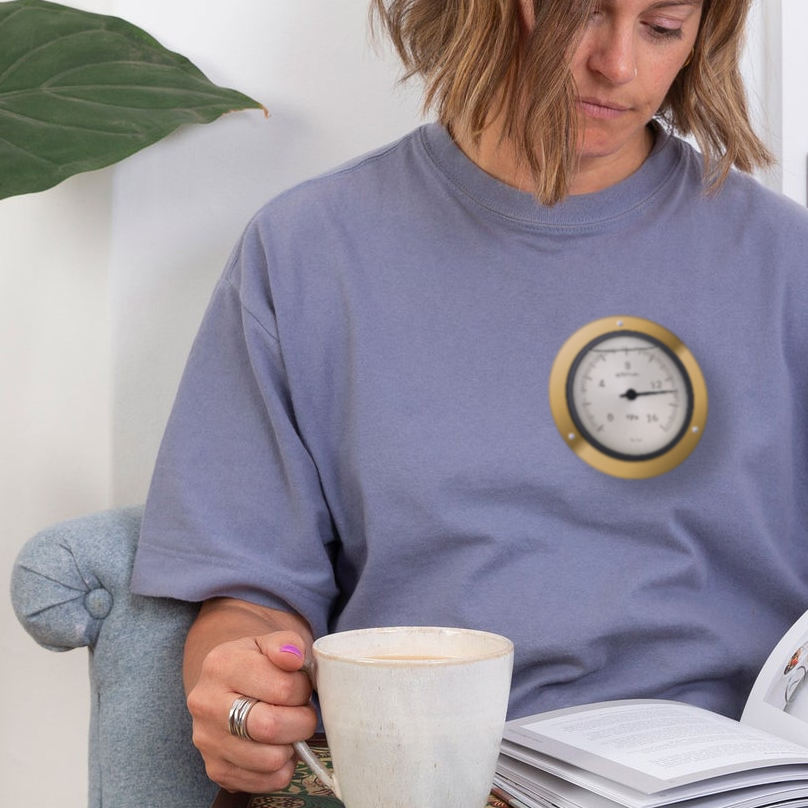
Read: 13MPa
